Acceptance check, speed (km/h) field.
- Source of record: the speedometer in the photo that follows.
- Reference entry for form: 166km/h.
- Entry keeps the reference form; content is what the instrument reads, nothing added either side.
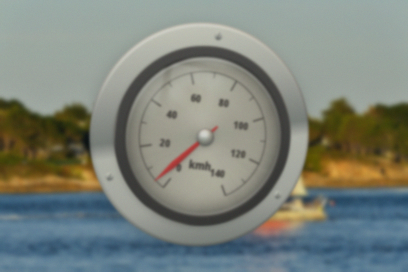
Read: 5km/h
